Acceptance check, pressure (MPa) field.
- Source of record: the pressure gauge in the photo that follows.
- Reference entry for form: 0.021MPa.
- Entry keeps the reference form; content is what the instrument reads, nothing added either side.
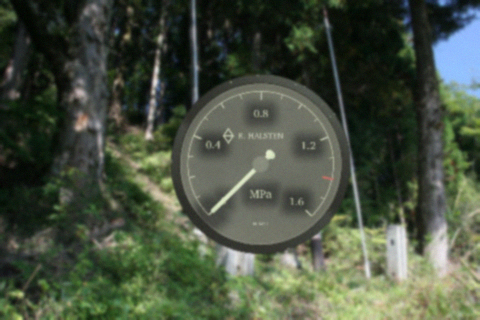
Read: 0MPa
